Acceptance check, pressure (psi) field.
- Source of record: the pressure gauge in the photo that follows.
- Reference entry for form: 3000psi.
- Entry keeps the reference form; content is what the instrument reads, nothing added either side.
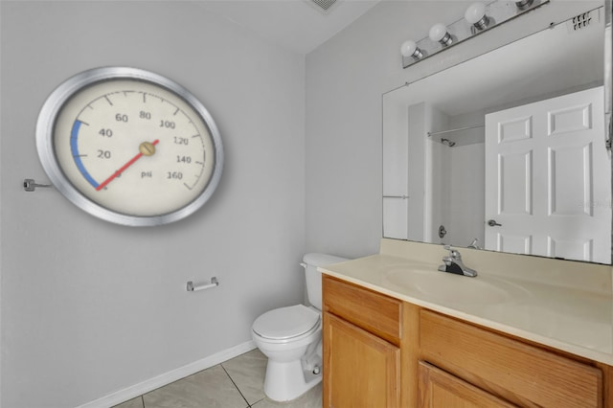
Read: 0psi
